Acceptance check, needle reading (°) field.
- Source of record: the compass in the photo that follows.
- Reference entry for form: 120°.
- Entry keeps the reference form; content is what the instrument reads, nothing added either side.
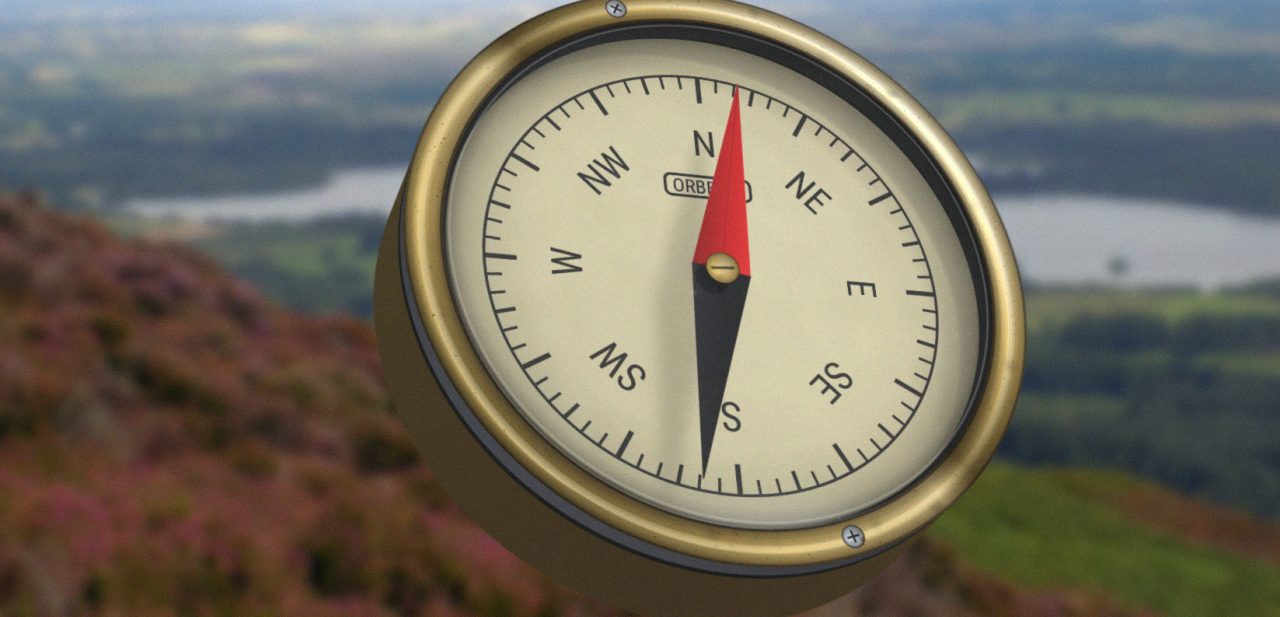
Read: 10°
